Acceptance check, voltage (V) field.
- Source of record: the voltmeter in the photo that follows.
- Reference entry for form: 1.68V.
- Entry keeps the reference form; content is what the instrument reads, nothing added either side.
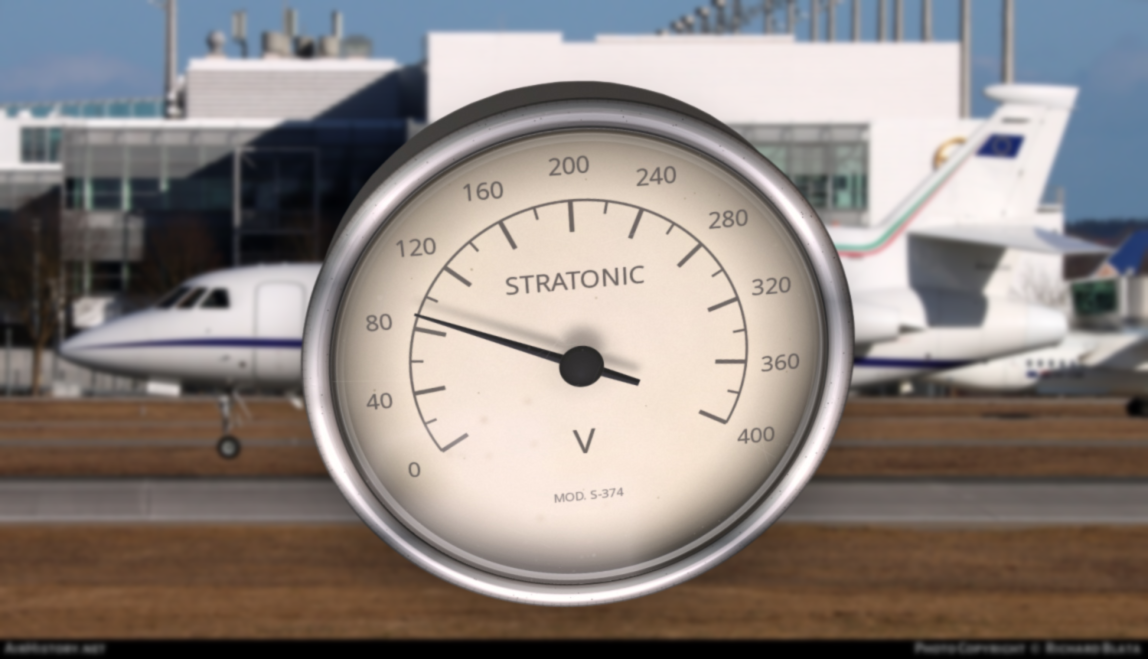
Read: 90V
